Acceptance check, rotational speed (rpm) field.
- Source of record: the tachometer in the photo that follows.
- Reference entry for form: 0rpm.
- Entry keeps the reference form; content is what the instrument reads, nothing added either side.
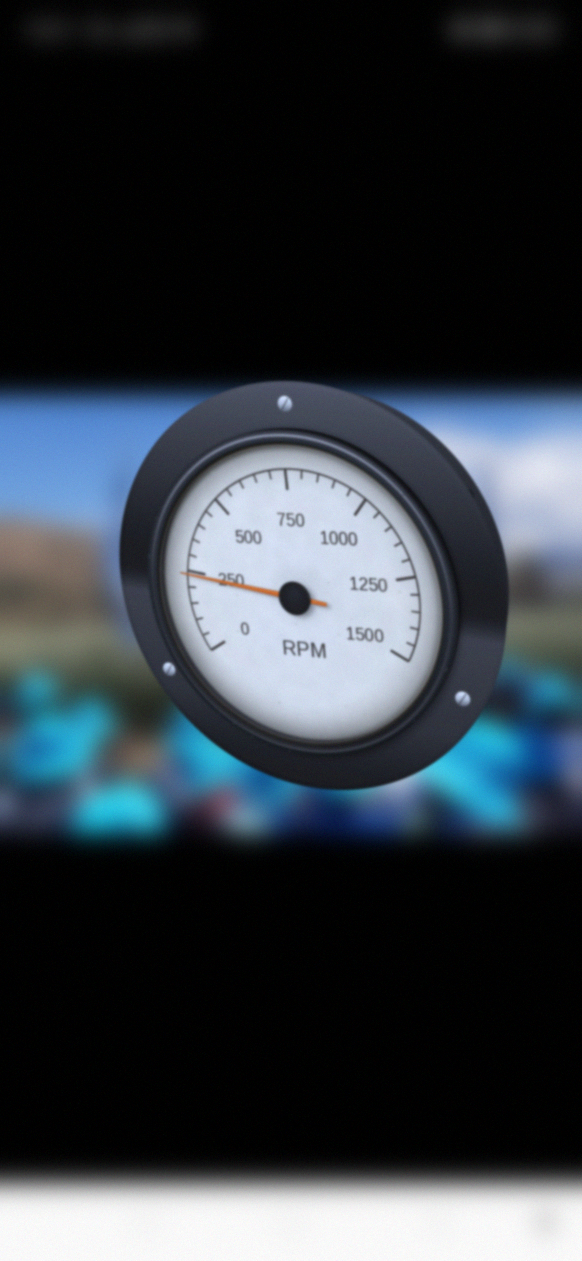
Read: 250rpm
